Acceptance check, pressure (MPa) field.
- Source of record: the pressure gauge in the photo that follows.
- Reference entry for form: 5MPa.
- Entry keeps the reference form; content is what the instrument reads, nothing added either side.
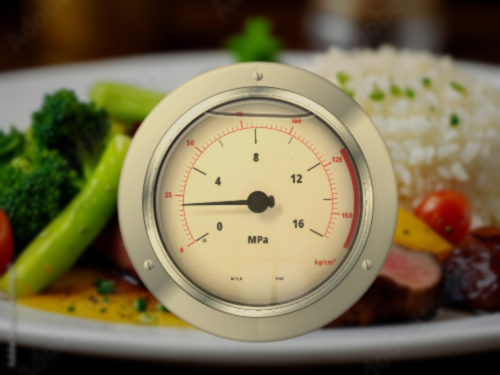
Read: 2MPa
